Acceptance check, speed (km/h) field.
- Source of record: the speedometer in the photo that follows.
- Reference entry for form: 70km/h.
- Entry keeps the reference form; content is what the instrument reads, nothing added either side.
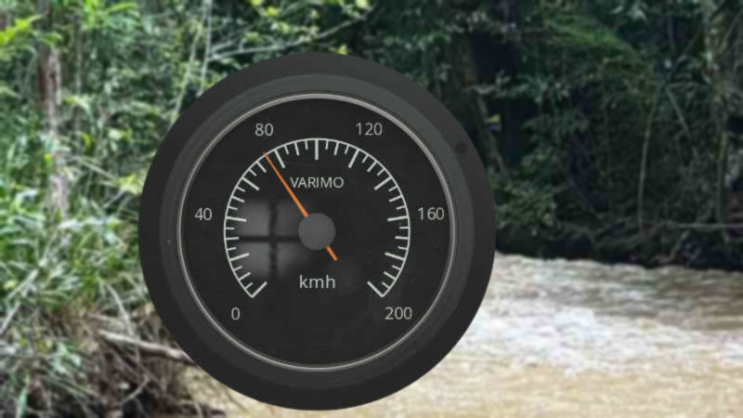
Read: 75km/h
